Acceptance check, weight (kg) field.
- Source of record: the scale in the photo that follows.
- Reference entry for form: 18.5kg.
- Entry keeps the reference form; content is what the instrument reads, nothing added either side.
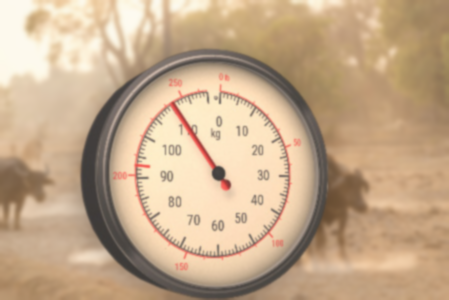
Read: 110kg
